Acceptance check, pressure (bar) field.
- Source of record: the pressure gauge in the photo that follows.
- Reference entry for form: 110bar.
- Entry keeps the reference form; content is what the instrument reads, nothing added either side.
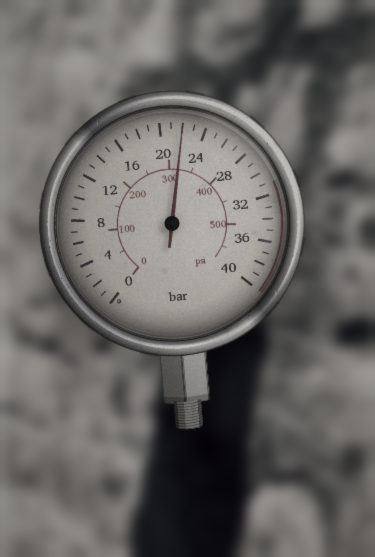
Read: 22bar
